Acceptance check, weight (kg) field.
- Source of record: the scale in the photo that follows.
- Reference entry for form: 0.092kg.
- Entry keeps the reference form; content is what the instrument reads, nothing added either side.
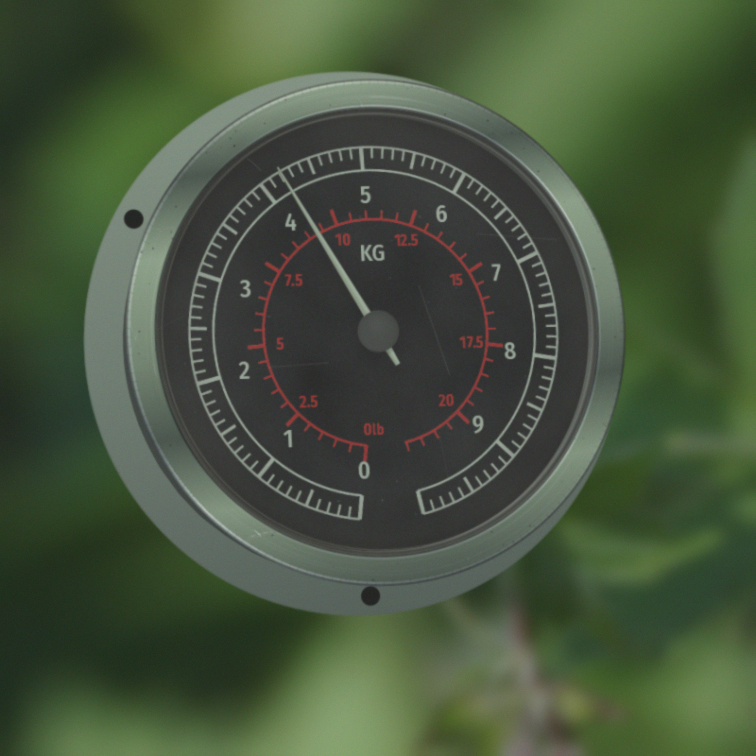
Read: 4.2kg
